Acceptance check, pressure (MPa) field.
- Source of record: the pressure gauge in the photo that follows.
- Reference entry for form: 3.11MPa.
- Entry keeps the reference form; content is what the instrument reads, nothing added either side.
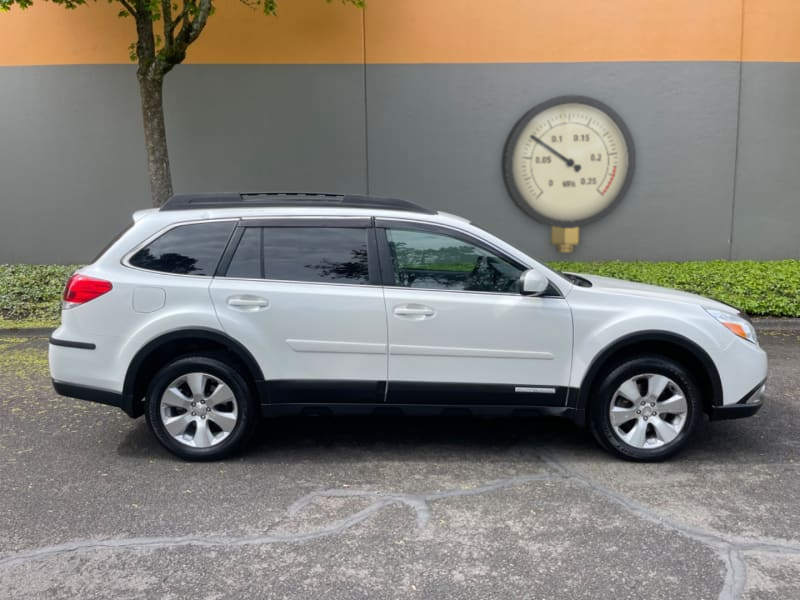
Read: 0.075MPa
